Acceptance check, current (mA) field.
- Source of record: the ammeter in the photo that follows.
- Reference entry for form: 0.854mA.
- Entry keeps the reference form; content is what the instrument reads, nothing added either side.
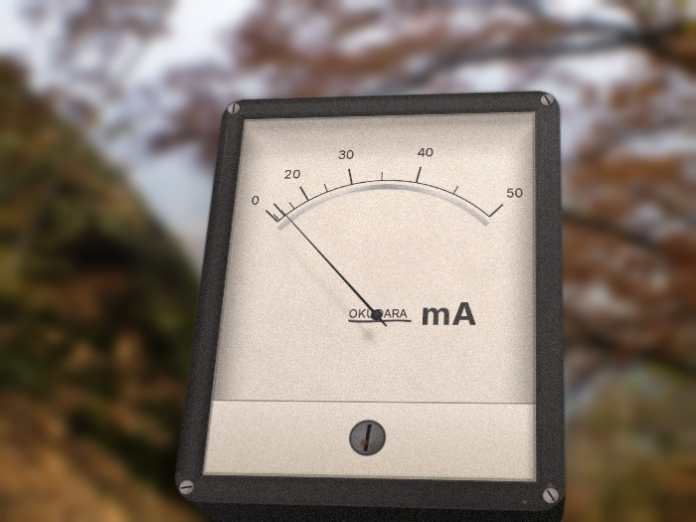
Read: 10mA
